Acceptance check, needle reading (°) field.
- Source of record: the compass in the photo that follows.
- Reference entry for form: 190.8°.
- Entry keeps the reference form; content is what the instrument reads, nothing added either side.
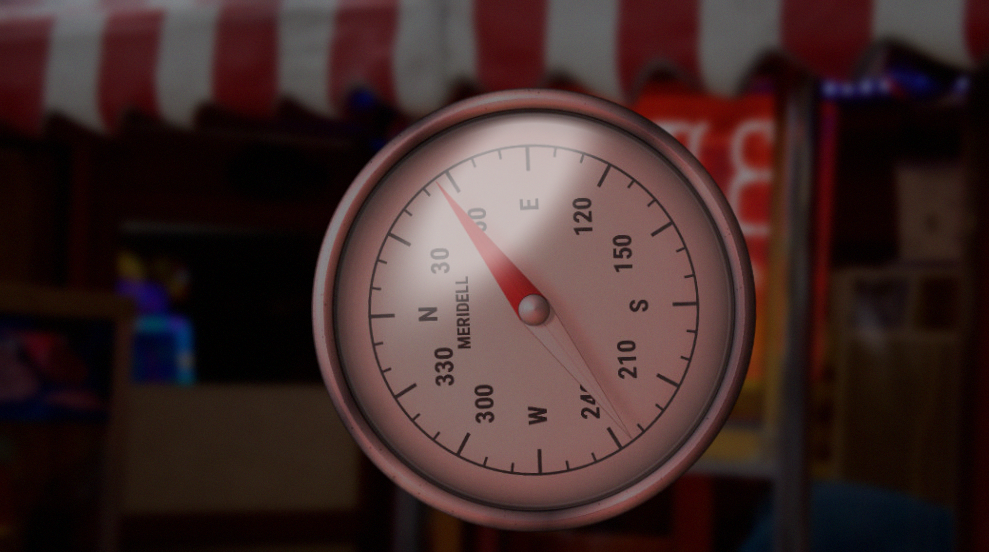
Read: 55°
